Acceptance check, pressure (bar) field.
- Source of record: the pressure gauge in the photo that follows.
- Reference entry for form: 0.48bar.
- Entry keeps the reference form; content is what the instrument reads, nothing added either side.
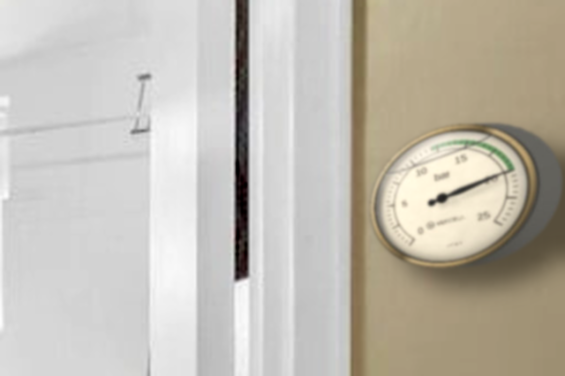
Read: 20bar
